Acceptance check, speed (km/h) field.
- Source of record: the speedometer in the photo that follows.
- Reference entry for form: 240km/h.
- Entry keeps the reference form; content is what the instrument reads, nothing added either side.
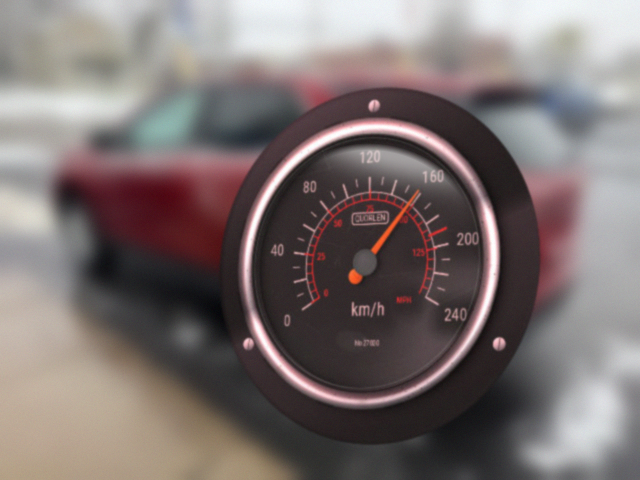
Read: 160km/h
